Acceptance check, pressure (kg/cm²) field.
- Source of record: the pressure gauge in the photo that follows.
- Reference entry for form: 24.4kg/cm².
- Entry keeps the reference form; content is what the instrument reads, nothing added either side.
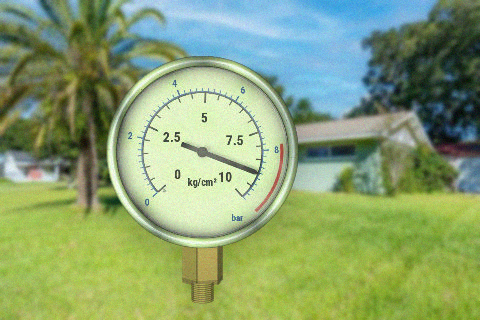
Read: 9kg/cm²
